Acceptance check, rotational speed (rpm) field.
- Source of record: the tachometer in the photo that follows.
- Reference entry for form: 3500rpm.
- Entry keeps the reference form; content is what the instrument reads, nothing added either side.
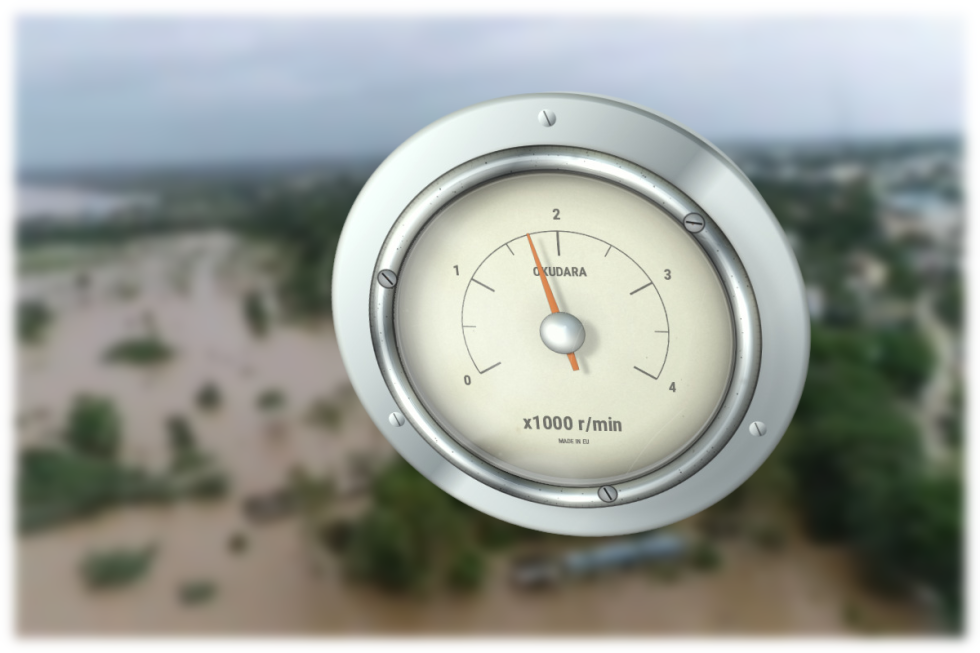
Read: 1750rpm
